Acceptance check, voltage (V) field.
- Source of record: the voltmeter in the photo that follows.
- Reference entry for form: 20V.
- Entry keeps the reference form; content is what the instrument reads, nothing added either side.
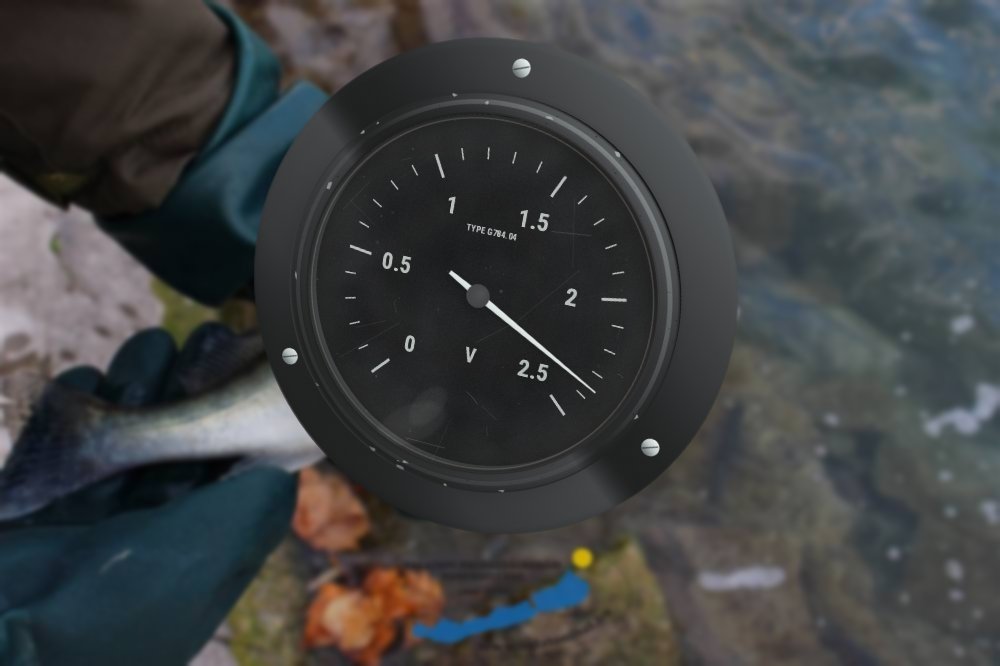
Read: 2.35V
